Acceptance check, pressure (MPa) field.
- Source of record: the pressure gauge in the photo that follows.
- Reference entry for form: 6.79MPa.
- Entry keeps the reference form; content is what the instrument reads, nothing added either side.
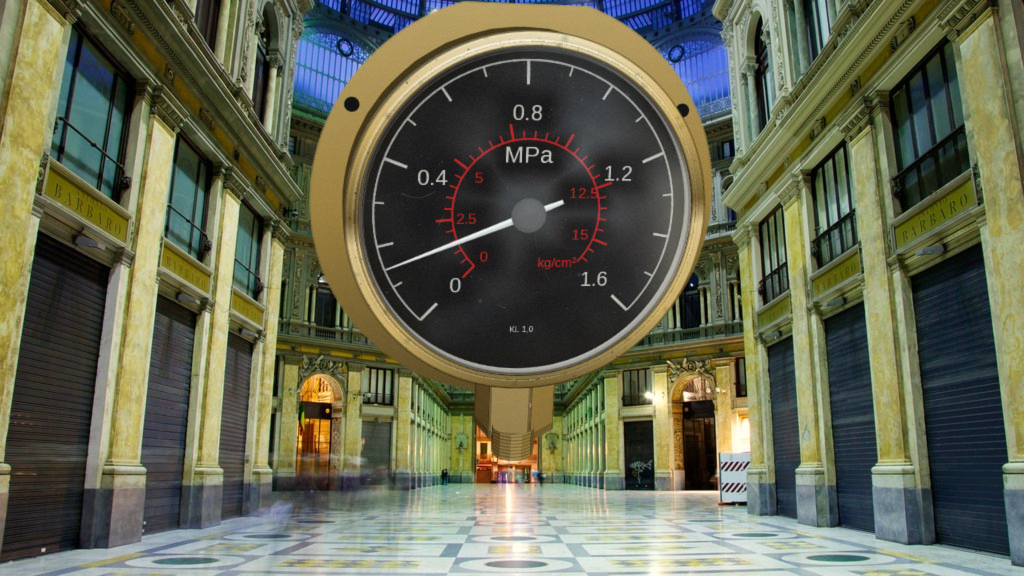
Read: 0.15MPa
